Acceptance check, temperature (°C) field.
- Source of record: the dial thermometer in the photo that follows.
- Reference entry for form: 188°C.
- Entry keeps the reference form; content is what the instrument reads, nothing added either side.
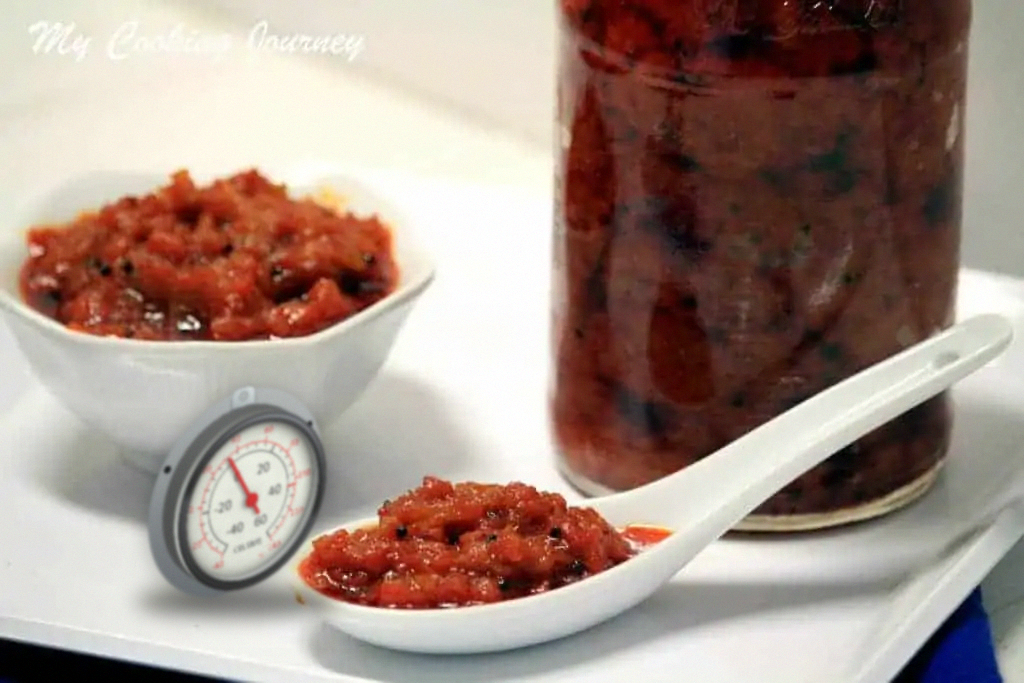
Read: 0°C
